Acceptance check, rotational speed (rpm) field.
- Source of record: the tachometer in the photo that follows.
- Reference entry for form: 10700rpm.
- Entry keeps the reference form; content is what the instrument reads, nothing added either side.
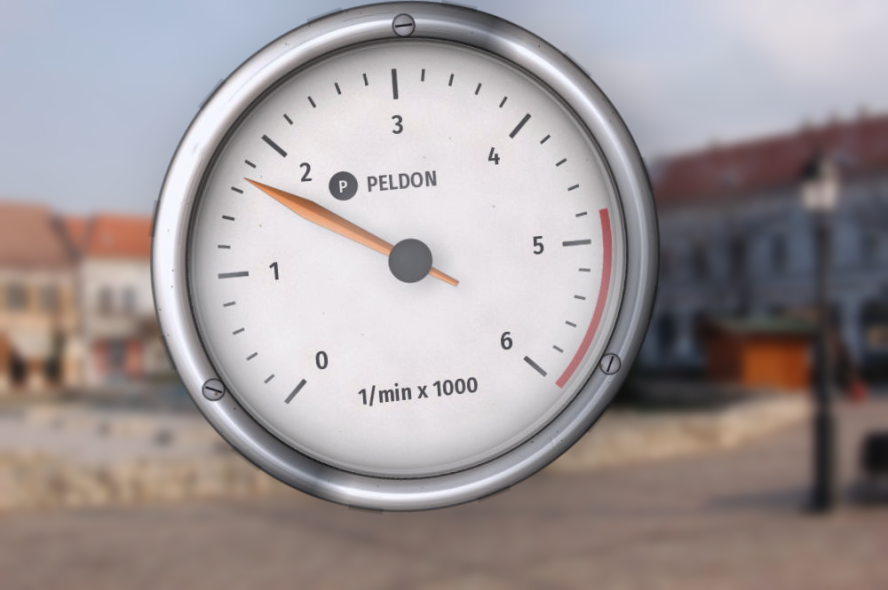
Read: 1700rpm
